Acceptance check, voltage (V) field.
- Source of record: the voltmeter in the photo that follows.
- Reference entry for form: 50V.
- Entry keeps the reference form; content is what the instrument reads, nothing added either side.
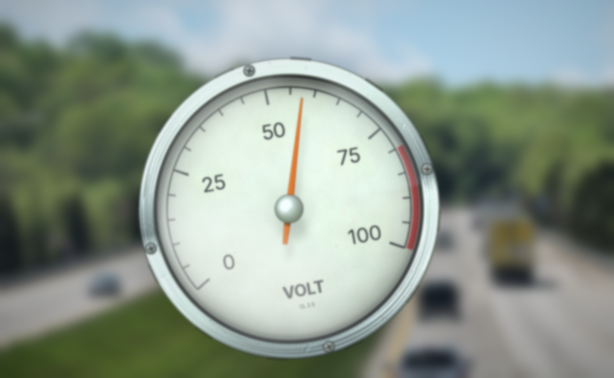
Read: 57.5V
